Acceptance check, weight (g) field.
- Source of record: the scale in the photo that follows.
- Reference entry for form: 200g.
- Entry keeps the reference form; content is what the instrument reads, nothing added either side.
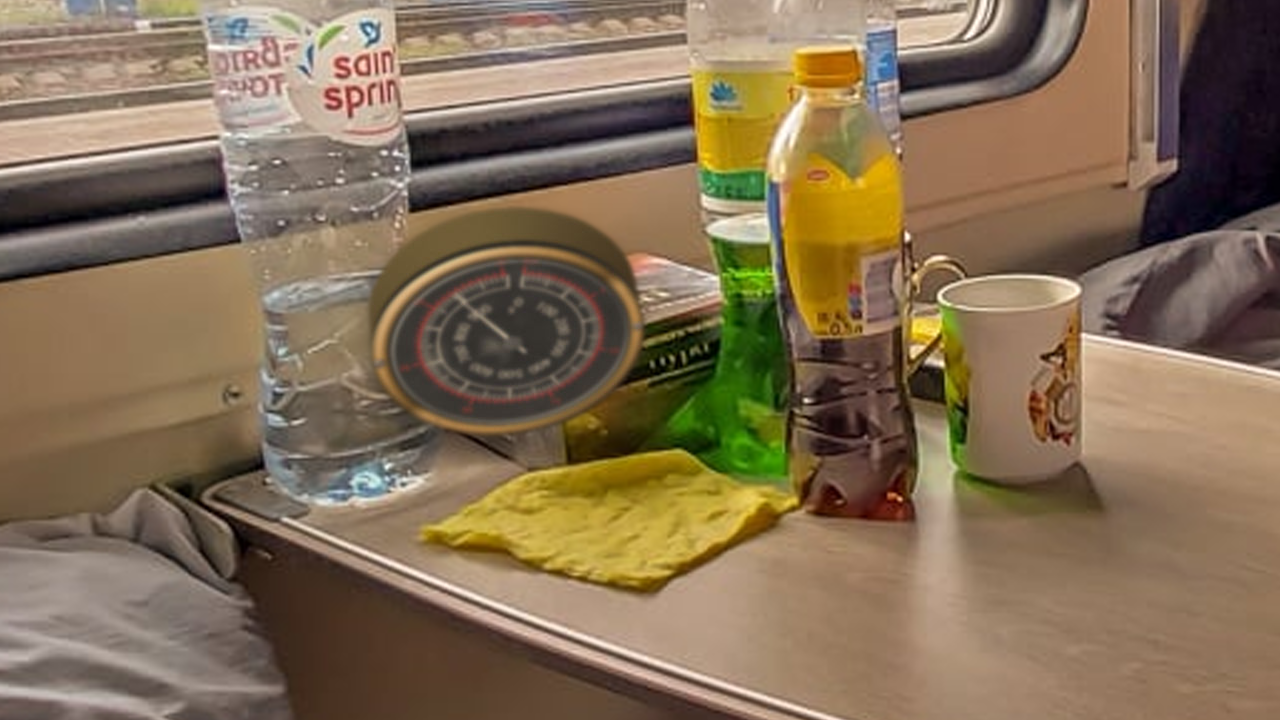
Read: 900g
